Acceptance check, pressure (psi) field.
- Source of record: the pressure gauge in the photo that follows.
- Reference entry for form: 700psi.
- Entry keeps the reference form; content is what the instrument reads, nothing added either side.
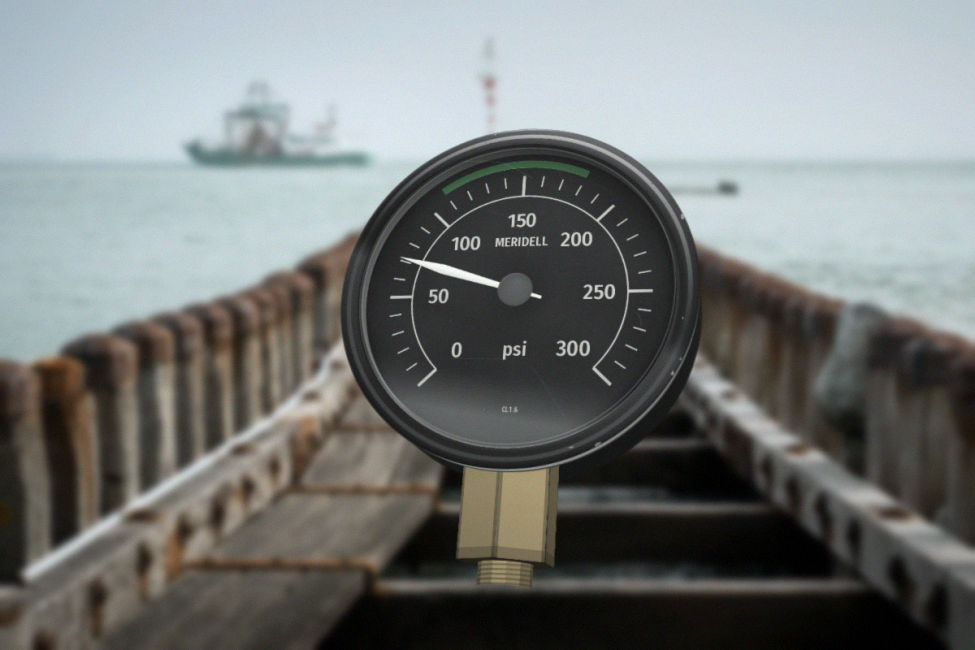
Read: 70psi
